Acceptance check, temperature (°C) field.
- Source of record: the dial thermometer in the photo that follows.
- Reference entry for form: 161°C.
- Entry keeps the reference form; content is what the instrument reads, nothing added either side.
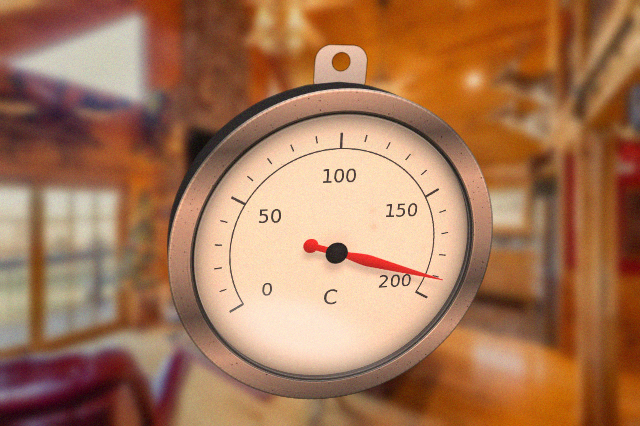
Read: 190°C
